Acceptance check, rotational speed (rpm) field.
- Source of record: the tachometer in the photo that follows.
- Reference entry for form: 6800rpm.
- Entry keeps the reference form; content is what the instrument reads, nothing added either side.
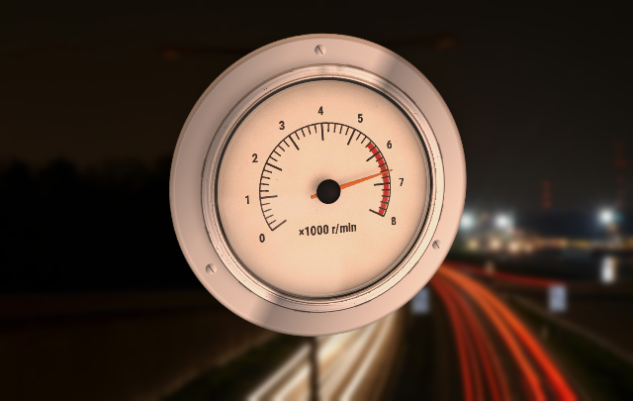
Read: 6600rpm
